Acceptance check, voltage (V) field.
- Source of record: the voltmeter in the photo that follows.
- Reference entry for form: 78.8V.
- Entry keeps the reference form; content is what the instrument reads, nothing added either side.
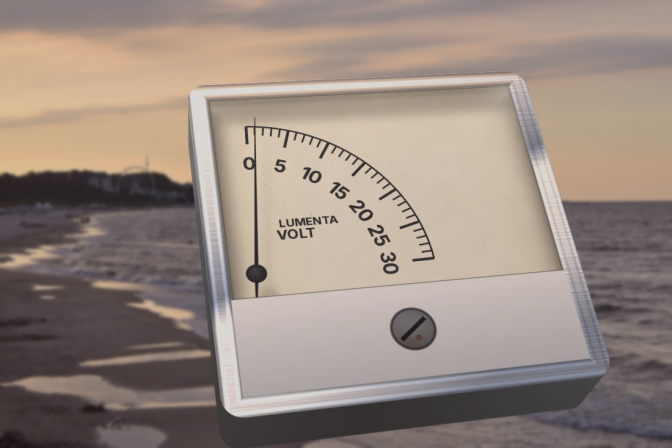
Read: 1V
